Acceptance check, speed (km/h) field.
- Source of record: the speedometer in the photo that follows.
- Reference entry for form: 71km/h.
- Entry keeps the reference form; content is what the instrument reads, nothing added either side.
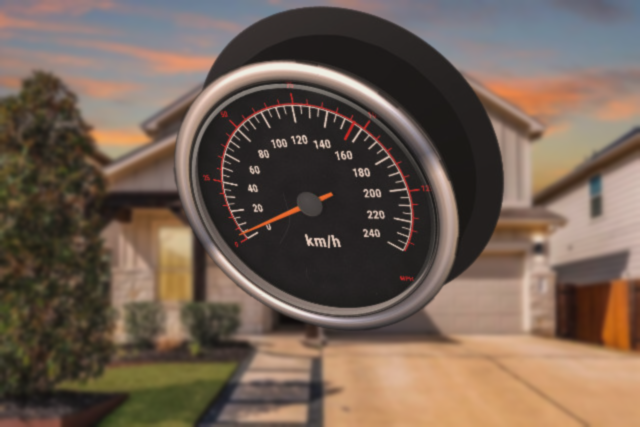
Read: 5km/h
